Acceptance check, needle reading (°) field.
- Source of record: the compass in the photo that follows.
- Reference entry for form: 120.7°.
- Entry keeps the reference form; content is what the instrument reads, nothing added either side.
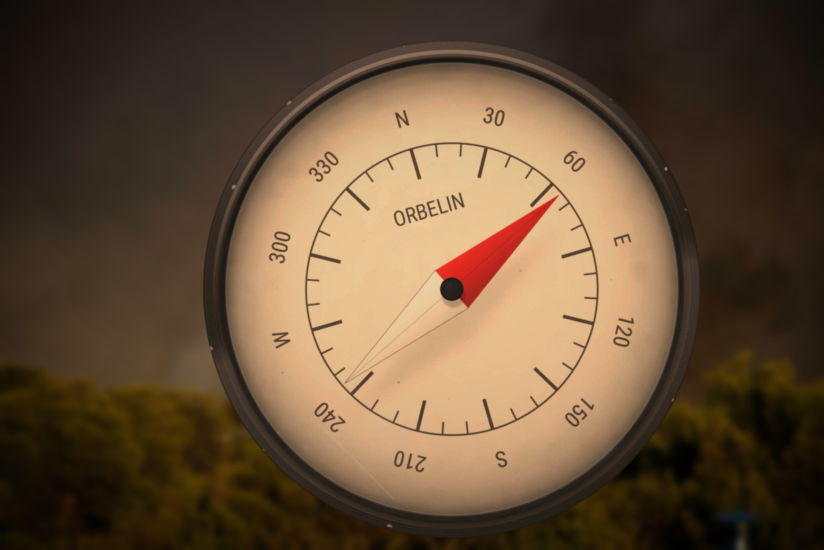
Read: 65°
